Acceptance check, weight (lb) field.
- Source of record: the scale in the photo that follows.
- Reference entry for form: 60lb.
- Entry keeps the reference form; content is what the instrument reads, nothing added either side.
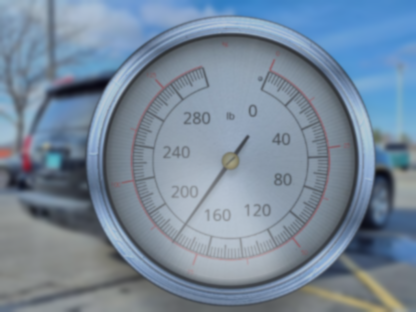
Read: 180lb
